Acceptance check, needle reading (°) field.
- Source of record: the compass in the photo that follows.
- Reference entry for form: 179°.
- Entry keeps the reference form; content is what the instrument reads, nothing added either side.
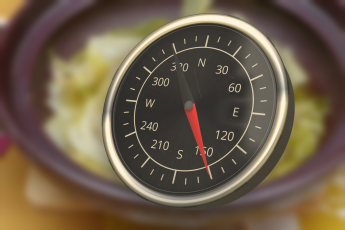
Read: 150°
